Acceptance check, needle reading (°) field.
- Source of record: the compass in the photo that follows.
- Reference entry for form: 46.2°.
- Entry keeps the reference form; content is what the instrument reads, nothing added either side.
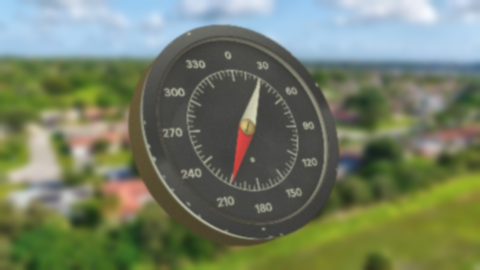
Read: 210°
